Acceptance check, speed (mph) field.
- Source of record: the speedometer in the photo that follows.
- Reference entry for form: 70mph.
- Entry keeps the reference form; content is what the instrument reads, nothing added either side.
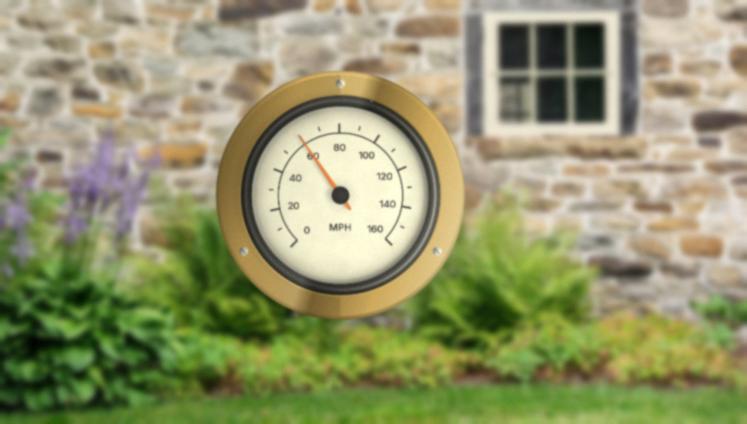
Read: 60mph
